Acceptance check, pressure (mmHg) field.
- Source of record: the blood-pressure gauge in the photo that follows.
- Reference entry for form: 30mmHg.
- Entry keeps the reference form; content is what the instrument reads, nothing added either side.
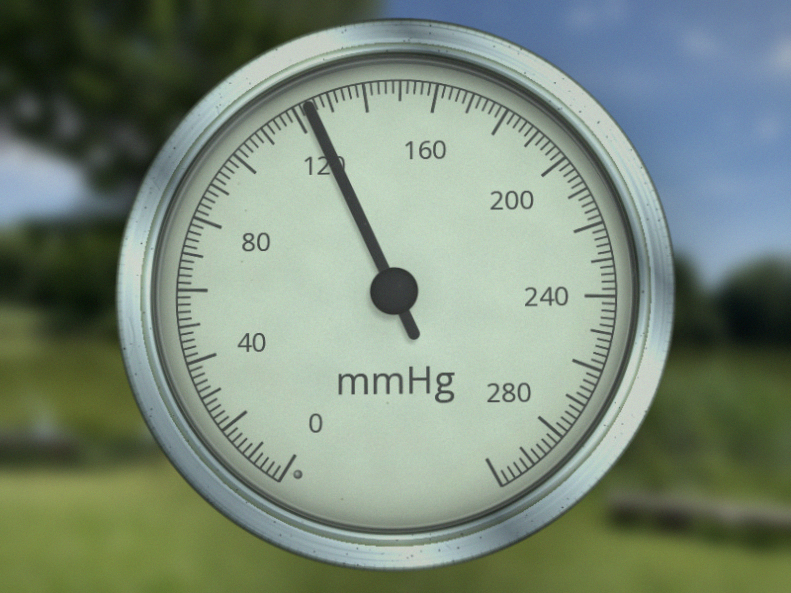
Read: 124mmHg
